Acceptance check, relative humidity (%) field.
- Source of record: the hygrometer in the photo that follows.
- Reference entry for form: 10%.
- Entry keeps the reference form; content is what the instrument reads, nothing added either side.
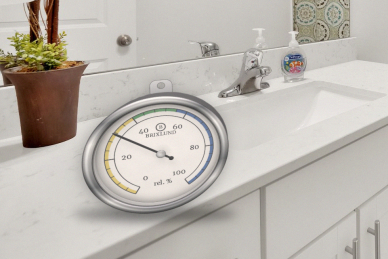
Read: 32%
